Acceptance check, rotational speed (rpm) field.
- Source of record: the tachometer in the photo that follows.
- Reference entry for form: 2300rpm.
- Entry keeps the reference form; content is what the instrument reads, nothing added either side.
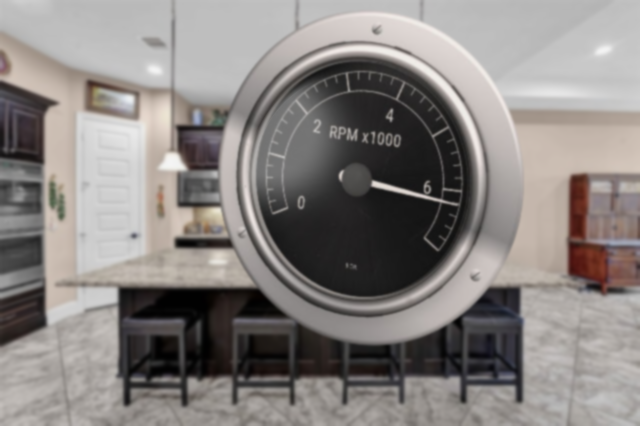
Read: 6200rpm
